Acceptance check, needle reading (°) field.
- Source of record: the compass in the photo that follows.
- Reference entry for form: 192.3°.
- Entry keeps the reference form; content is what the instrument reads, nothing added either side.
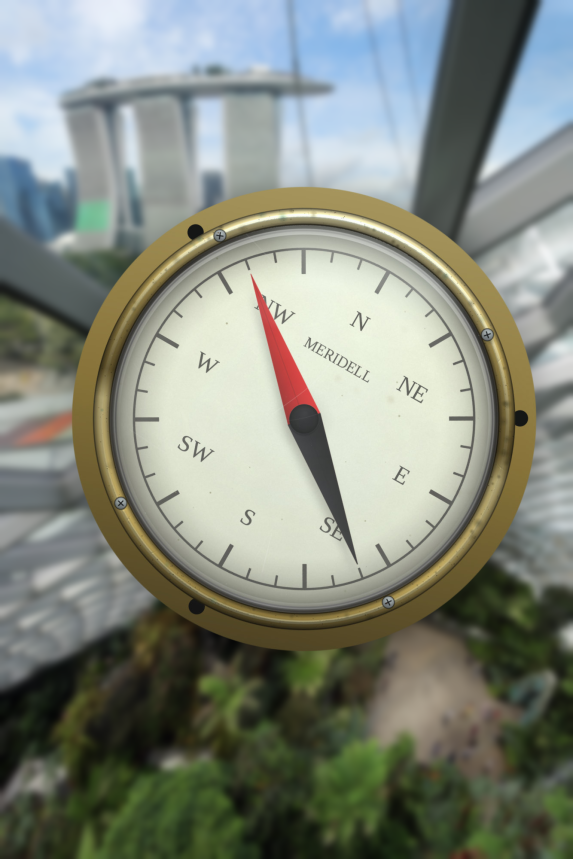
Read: 310°
